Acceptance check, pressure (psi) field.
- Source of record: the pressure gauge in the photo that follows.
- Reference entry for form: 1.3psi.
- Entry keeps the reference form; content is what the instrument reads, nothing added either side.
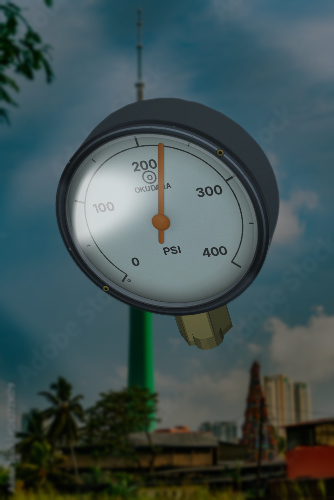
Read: 225psi
